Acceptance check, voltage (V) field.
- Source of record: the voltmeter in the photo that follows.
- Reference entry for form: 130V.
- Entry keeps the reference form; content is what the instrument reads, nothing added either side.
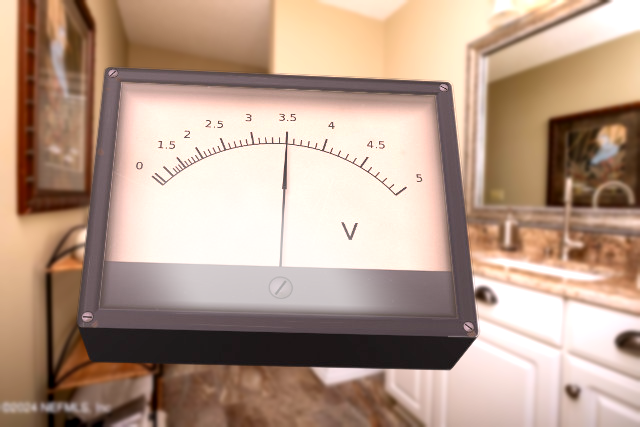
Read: 3.5V
